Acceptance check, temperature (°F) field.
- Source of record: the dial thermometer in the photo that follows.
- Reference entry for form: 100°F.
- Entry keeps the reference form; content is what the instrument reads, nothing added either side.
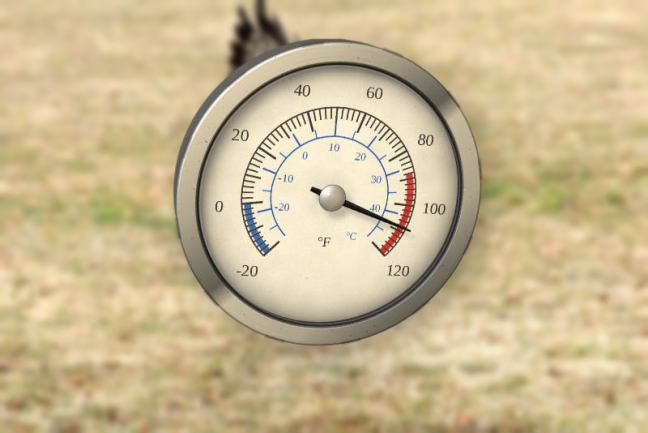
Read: 108°F
